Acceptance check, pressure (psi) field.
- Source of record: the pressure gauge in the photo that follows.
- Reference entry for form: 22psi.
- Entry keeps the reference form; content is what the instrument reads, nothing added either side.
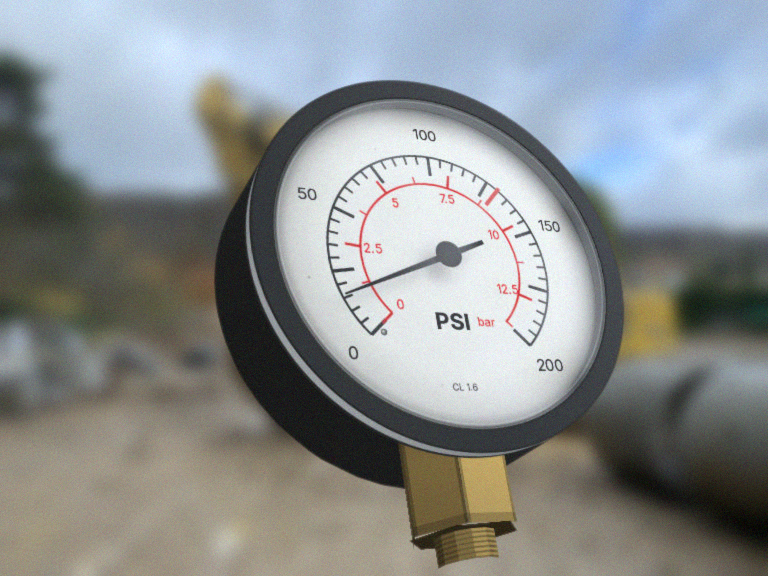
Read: 15psi
